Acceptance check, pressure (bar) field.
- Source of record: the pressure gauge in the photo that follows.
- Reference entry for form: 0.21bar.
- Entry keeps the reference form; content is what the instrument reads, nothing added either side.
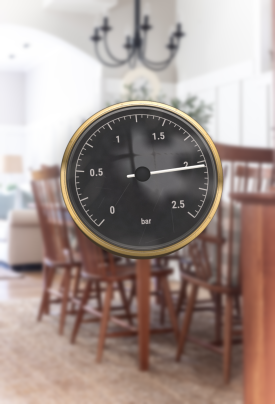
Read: 2.05bar
